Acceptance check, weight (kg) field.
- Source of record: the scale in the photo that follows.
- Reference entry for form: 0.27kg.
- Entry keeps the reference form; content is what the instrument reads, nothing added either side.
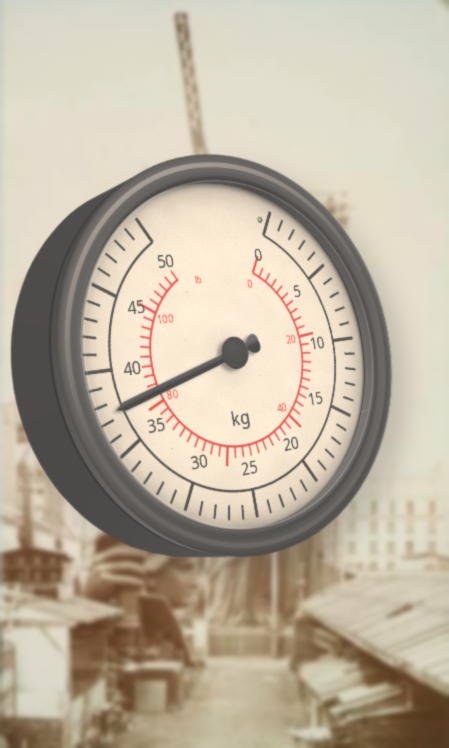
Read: 37.5kg
